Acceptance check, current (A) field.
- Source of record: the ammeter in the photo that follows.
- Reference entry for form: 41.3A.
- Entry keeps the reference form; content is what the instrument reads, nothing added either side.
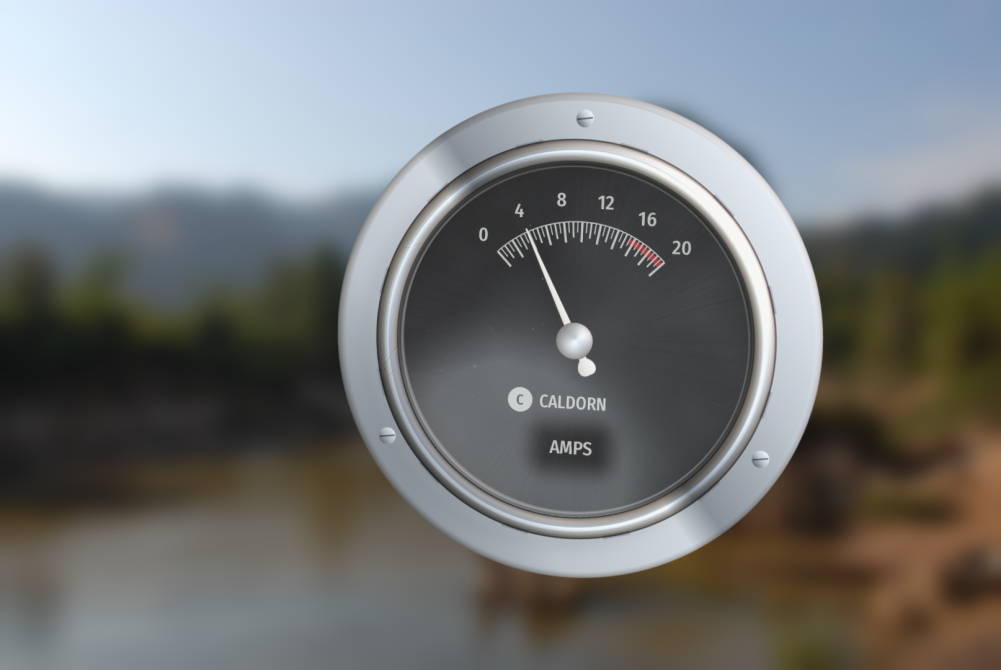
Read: 4A
